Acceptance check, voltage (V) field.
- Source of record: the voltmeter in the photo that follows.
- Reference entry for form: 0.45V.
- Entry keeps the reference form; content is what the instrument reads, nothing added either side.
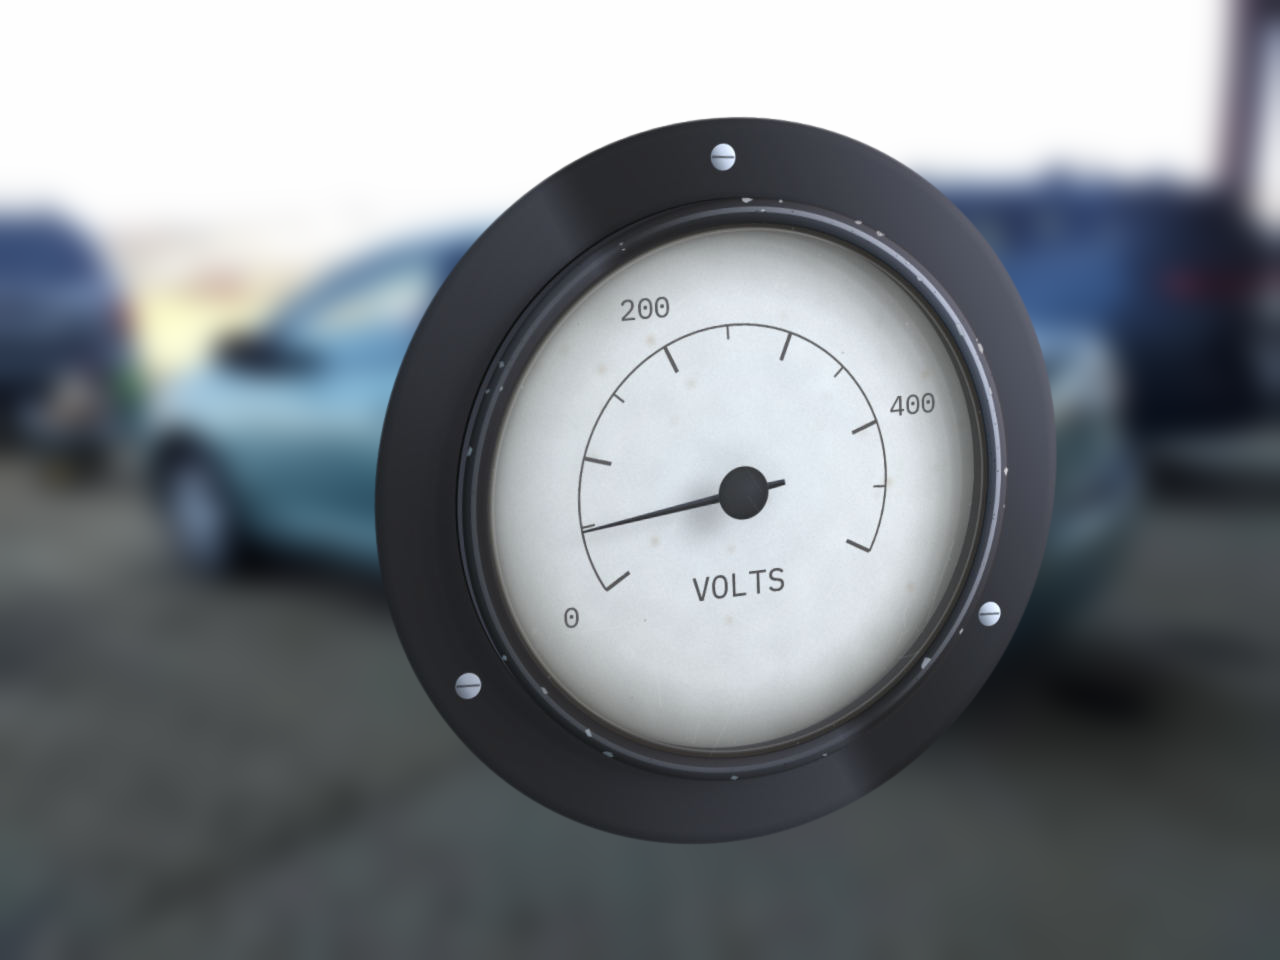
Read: 50V
